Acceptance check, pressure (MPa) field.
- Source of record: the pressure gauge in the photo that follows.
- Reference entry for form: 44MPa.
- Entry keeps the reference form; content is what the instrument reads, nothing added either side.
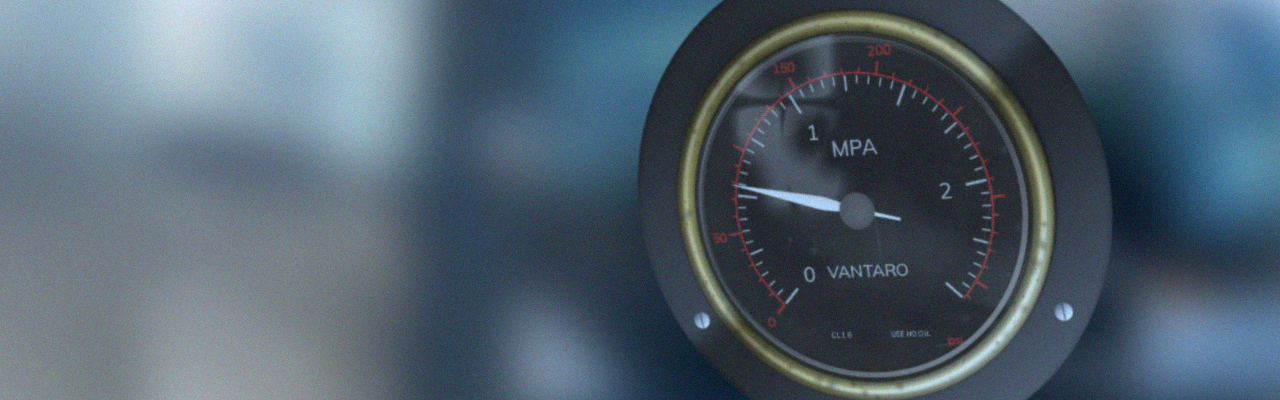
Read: 0.55MPa
